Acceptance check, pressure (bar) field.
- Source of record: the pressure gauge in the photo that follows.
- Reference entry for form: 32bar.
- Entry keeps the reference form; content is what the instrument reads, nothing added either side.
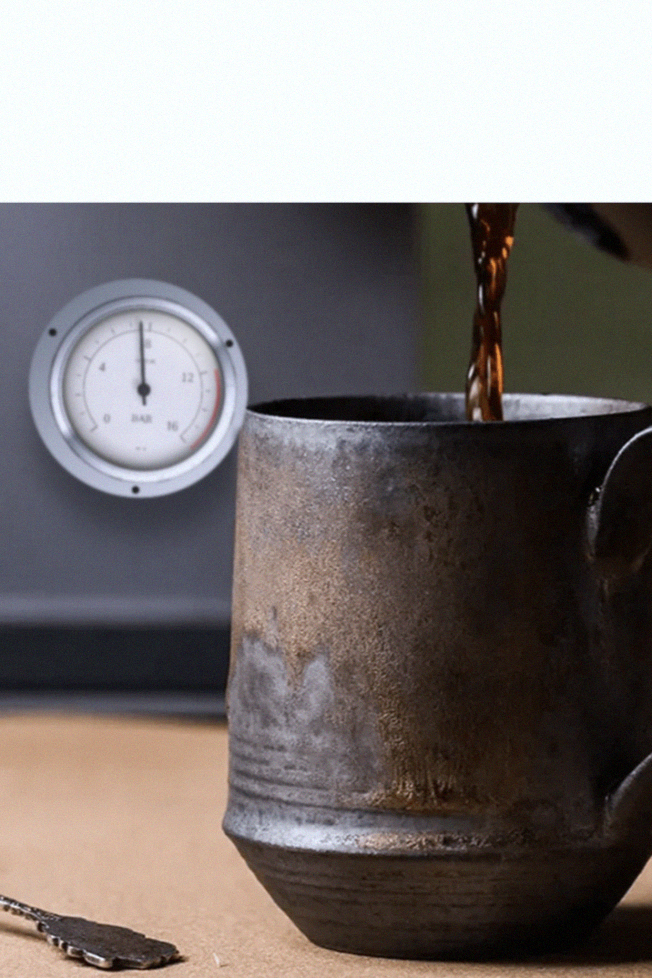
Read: 7.5bar
